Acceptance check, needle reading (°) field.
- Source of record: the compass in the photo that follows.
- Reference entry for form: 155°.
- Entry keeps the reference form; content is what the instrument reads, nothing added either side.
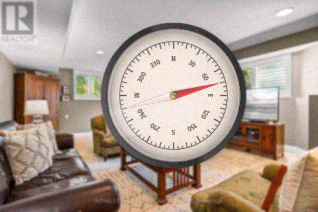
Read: 75°
